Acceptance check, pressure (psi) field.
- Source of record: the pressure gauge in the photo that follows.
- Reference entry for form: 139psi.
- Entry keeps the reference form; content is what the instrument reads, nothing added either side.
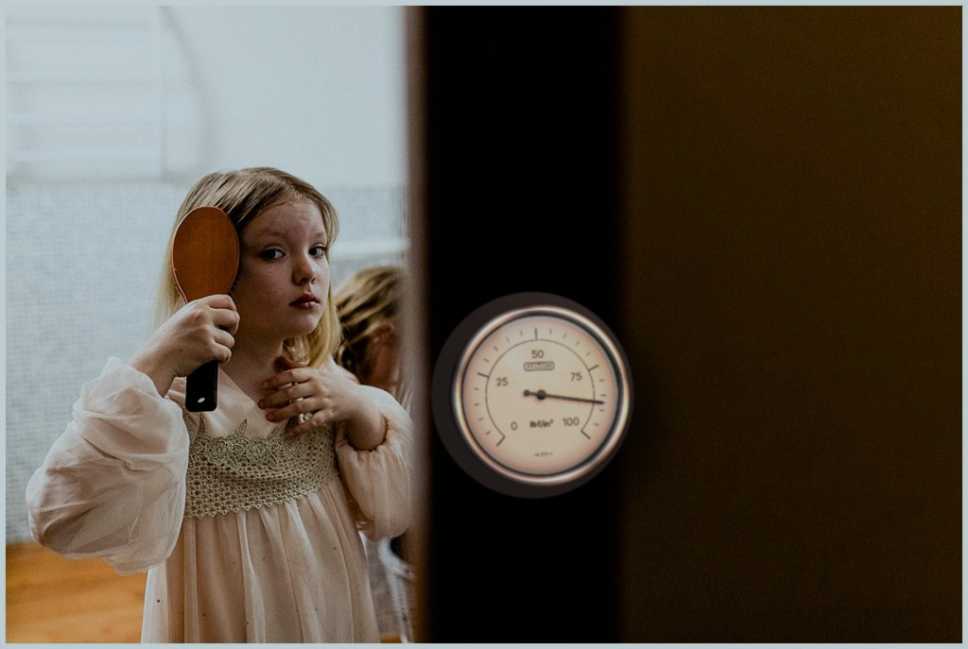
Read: 87.5psi
